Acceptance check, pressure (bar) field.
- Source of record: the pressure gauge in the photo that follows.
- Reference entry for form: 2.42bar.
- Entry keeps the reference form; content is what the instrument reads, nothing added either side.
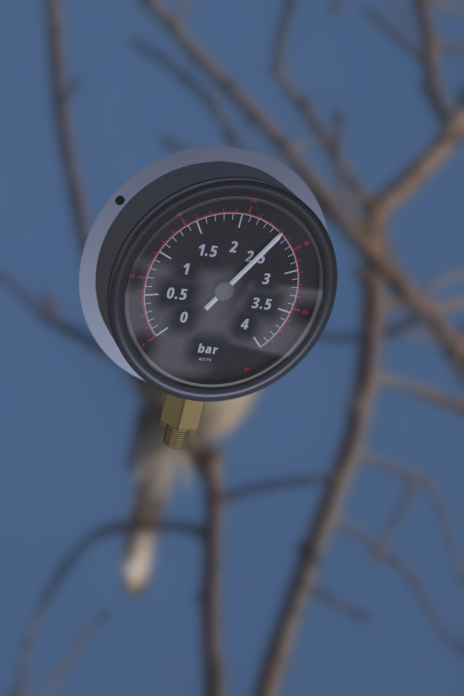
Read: 2.5bar
